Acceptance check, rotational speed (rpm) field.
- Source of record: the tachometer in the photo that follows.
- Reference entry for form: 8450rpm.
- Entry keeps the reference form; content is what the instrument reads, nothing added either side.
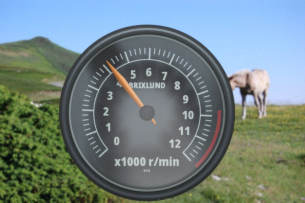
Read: 4200rpm
